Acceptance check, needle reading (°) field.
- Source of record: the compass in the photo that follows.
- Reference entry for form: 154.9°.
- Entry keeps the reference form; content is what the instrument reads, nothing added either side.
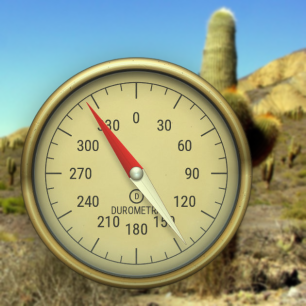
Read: 325°
